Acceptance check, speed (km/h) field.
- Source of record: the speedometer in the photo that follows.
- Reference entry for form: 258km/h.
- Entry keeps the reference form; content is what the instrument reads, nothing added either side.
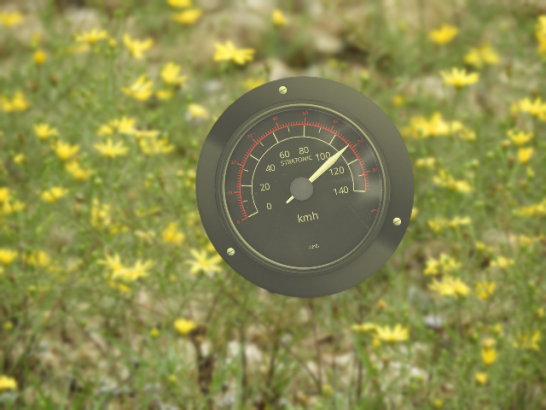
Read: 110km/h
